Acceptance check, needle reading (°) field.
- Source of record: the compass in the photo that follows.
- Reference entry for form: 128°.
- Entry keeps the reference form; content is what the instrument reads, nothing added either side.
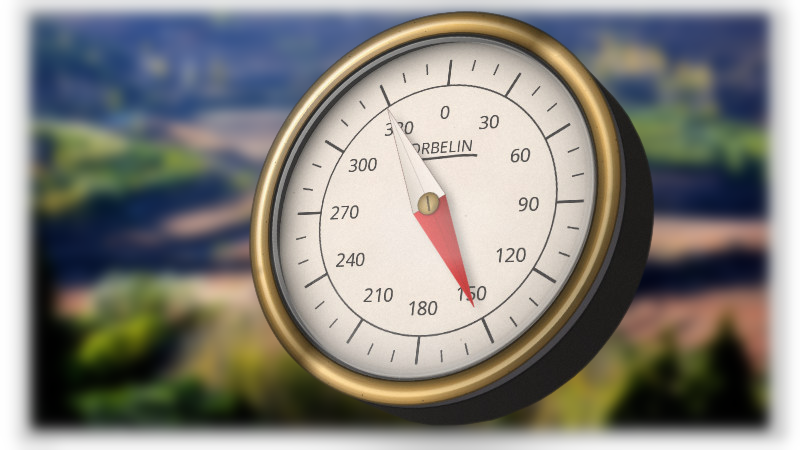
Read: 150°
